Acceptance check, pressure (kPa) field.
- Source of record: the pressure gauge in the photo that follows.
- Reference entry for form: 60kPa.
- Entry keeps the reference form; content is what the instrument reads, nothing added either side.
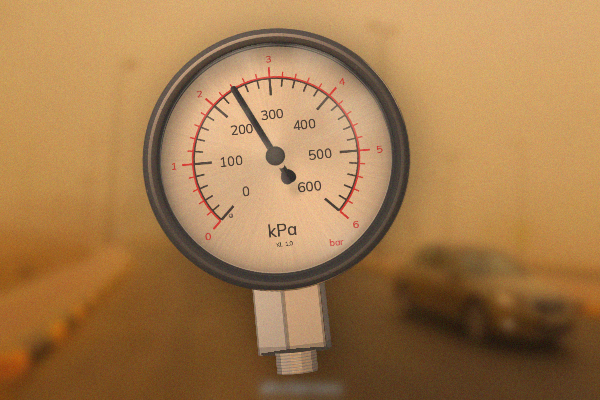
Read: 240kPa
